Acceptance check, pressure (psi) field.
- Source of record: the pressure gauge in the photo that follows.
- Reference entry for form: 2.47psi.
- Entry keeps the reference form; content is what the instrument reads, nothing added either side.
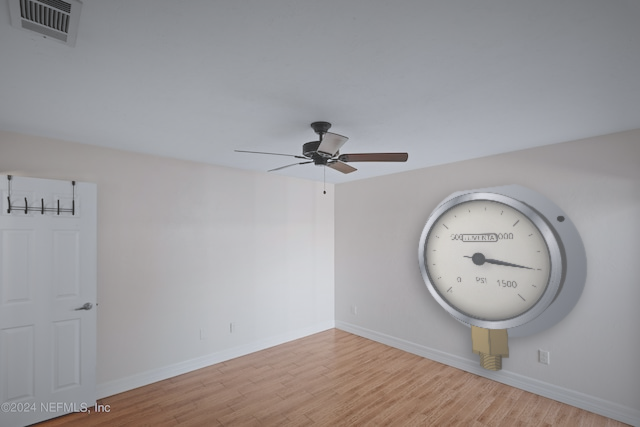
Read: 1300psi
